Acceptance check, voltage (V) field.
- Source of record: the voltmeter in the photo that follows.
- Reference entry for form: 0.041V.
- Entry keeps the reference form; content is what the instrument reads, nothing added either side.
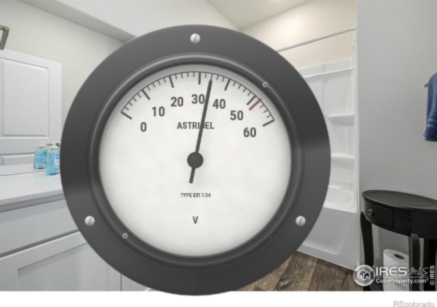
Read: 34V
